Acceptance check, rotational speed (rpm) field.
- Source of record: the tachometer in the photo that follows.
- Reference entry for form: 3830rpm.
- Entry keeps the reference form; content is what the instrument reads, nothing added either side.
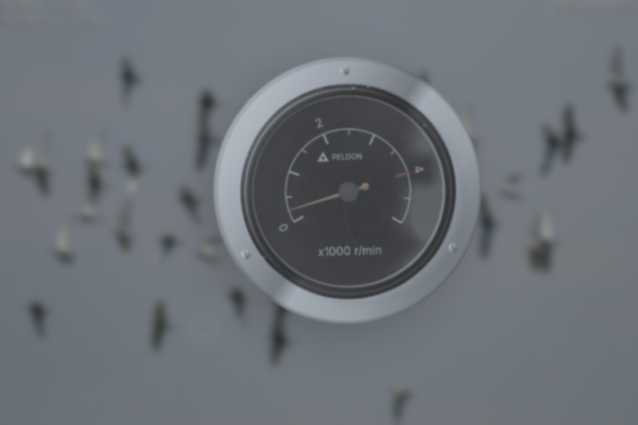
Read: 250rpm
